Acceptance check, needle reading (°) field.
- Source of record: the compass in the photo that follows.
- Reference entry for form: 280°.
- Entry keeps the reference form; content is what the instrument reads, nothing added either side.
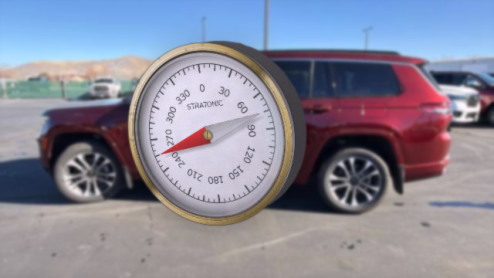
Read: 255°
